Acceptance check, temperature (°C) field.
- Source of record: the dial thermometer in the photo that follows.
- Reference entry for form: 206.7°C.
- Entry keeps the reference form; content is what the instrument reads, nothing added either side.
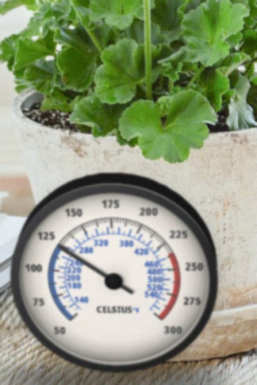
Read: 125°C
